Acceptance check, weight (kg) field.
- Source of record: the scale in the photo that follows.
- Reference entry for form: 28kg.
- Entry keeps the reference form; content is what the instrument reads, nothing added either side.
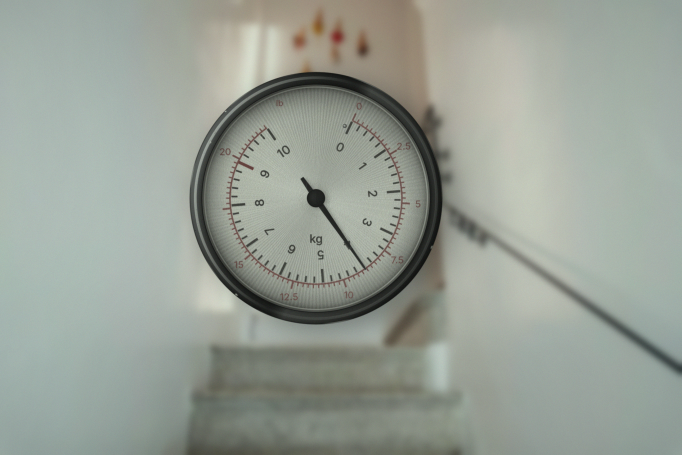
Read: 4kg
